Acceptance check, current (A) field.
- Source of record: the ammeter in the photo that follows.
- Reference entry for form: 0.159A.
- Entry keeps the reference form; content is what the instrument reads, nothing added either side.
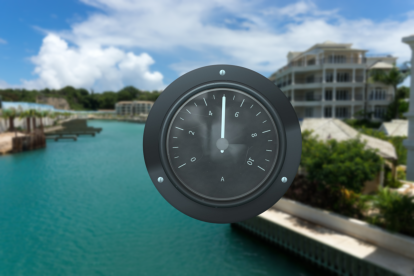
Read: 5A
